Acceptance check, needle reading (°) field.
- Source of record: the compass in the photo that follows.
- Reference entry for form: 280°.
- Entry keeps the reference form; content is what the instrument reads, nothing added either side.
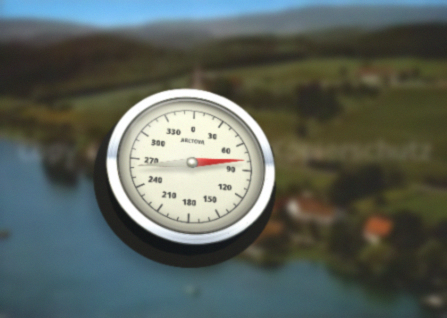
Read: 80°
